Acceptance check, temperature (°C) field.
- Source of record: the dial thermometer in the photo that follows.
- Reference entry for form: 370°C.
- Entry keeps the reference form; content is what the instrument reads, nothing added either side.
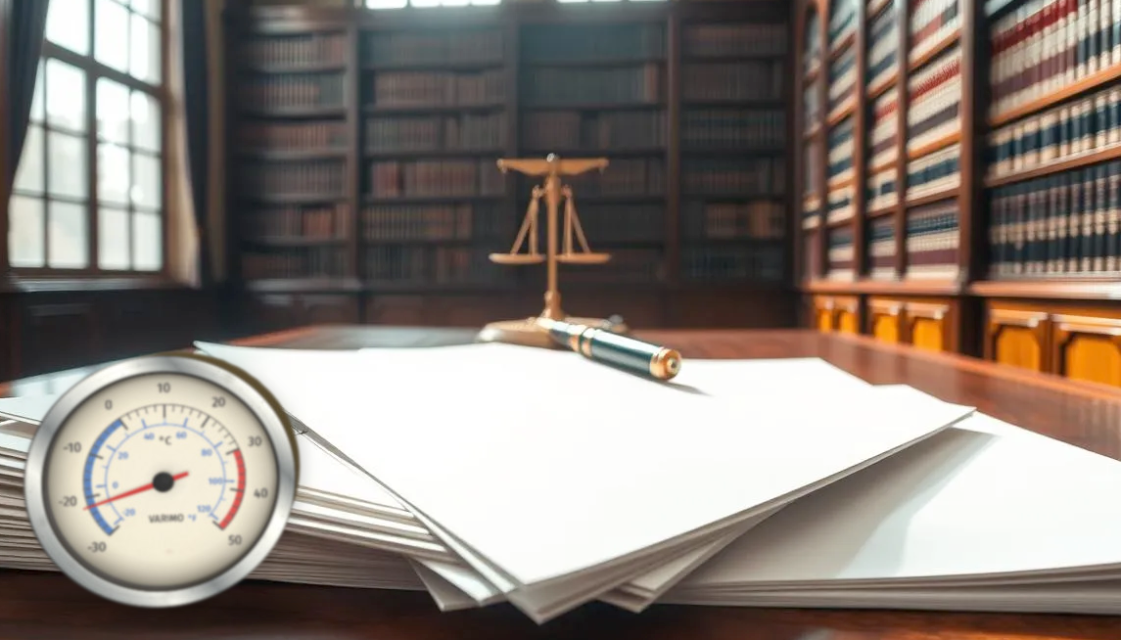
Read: -22°C
